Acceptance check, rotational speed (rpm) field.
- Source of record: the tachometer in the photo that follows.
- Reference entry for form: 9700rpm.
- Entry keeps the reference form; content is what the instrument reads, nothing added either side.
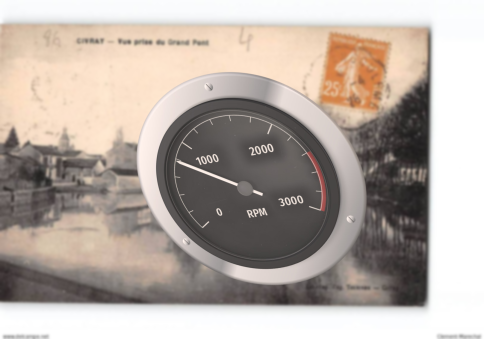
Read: 800rpm
